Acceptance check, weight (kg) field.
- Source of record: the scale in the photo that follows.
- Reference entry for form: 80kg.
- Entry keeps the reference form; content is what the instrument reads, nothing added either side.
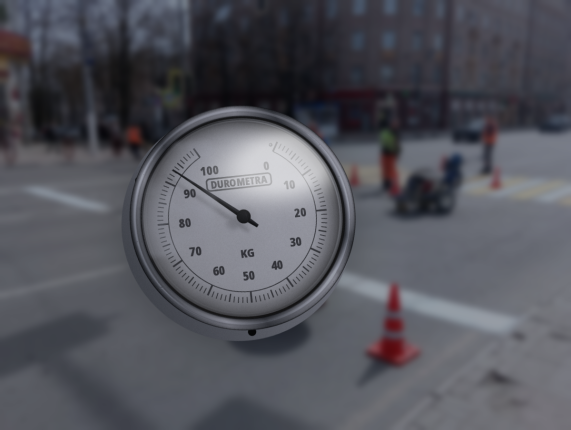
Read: 93kg
